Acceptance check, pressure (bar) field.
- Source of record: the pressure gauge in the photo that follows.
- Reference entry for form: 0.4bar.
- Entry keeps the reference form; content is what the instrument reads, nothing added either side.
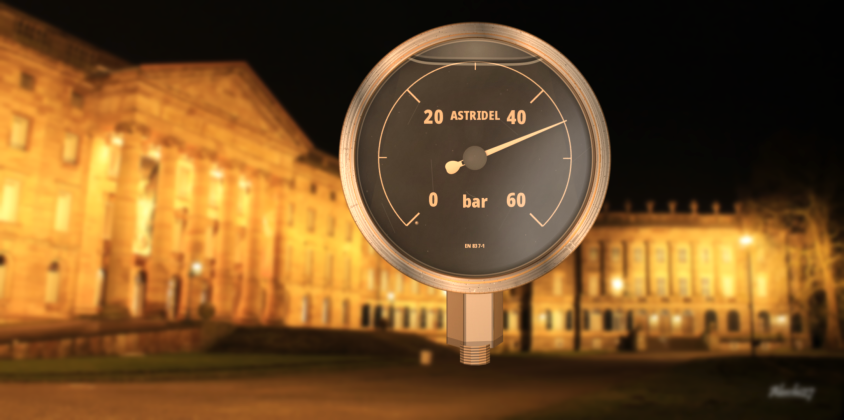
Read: 45bar
